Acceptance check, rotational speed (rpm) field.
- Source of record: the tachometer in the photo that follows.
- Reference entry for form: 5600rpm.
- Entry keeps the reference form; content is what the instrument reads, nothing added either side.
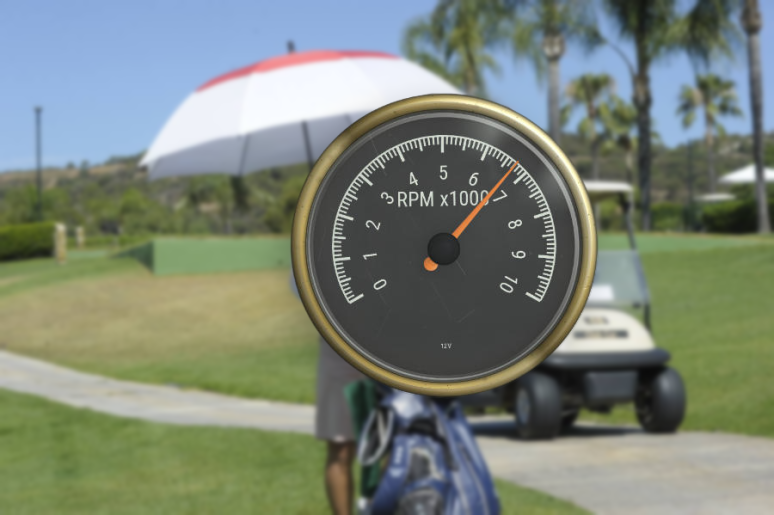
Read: 6700rpm
